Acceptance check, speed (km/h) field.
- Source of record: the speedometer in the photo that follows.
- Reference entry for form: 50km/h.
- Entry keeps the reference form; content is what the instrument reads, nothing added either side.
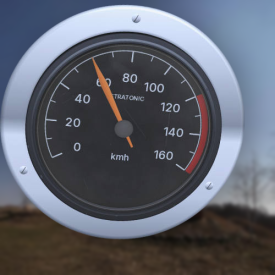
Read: 60km/h
